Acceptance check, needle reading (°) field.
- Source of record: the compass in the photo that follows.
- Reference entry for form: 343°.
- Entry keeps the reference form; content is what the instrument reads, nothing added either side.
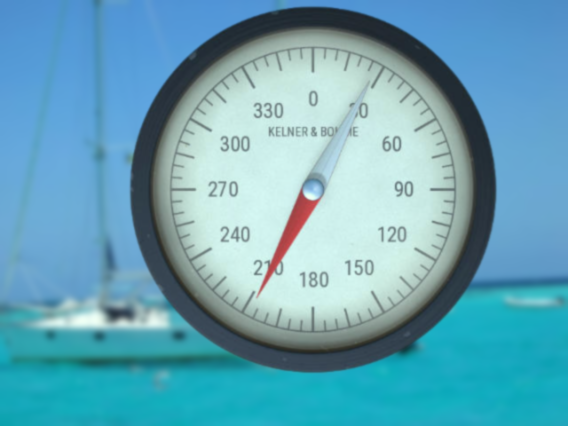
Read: 207.5°
